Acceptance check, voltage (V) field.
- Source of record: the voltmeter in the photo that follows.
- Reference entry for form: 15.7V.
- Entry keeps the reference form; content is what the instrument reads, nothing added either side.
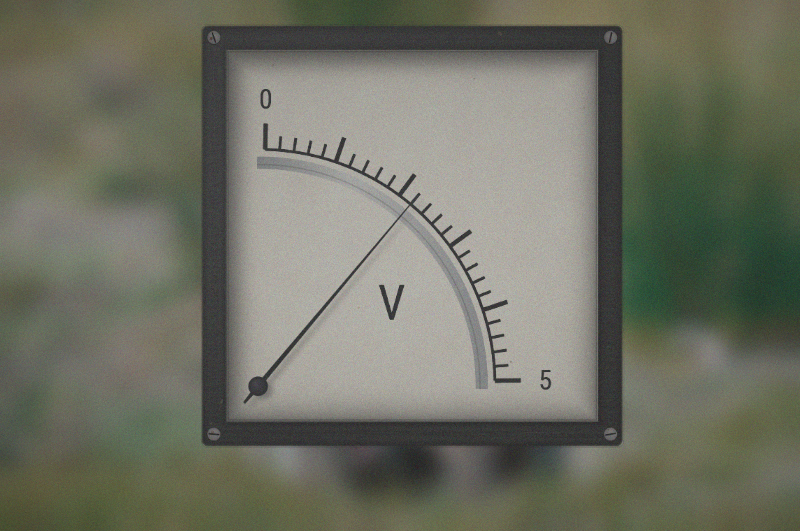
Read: 2.2V
